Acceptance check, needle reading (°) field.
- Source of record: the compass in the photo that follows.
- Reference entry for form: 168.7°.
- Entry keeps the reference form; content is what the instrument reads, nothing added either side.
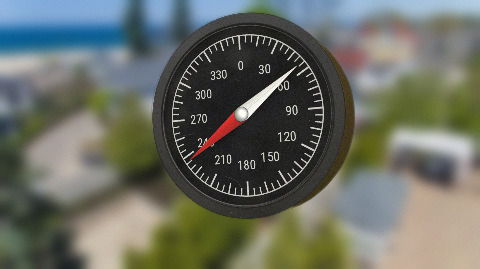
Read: 235°
